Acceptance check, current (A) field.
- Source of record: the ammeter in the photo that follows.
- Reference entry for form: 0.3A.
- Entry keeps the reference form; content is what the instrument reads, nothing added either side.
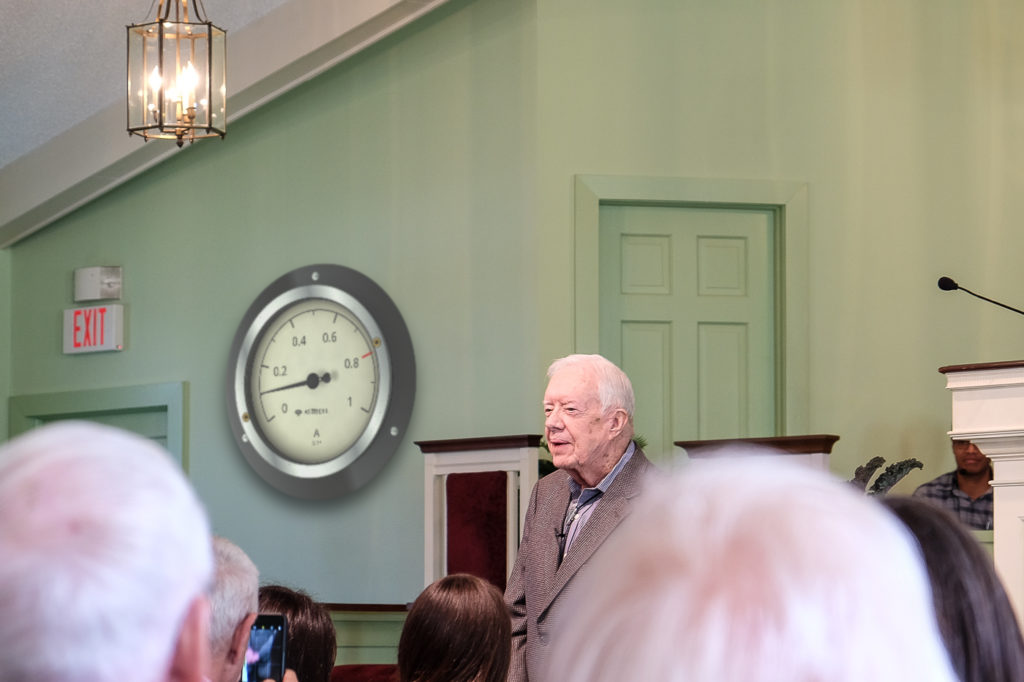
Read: 0.1A
